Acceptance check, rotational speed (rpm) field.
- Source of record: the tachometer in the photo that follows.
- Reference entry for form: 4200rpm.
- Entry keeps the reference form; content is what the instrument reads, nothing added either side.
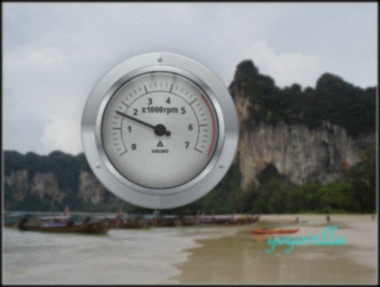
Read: 1600rpm
